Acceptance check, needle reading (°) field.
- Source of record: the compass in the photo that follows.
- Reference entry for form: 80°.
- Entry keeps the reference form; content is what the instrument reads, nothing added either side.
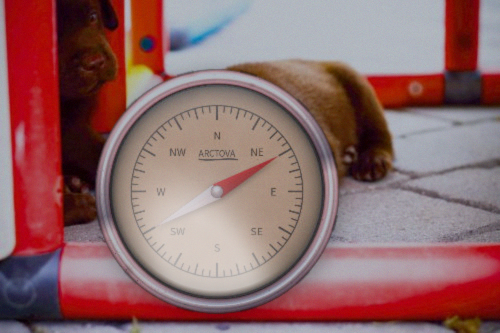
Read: 60°
